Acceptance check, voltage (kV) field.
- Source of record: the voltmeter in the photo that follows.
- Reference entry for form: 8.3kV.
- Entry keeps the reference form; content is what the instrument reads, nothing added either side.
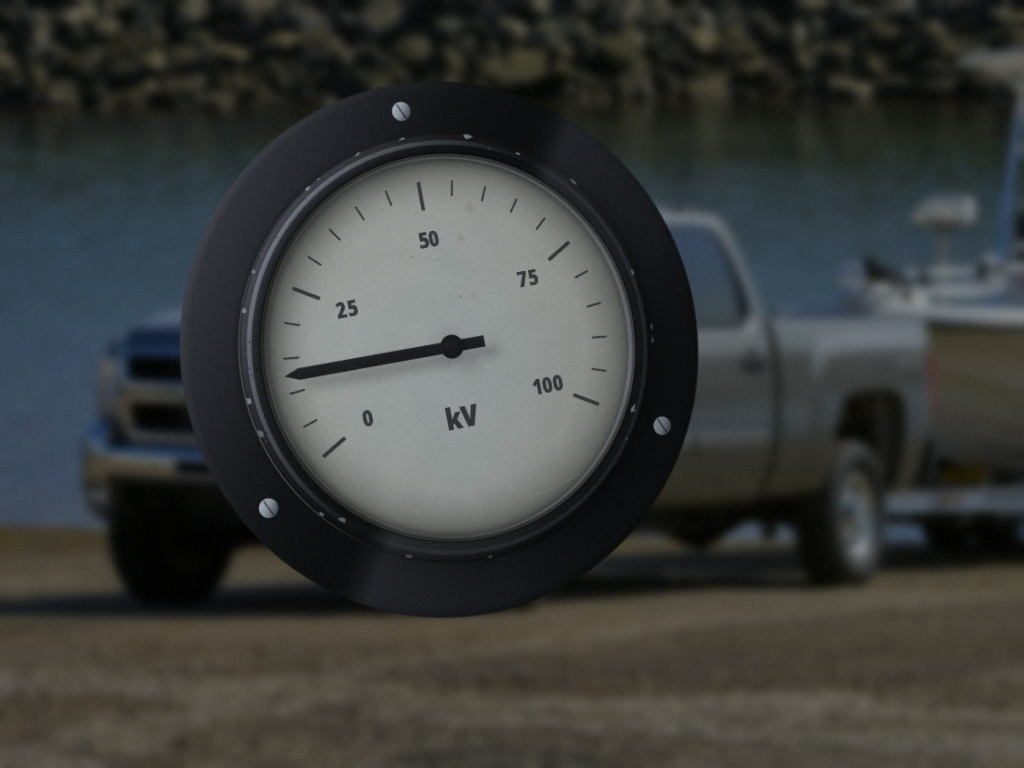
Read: 12.5kV
